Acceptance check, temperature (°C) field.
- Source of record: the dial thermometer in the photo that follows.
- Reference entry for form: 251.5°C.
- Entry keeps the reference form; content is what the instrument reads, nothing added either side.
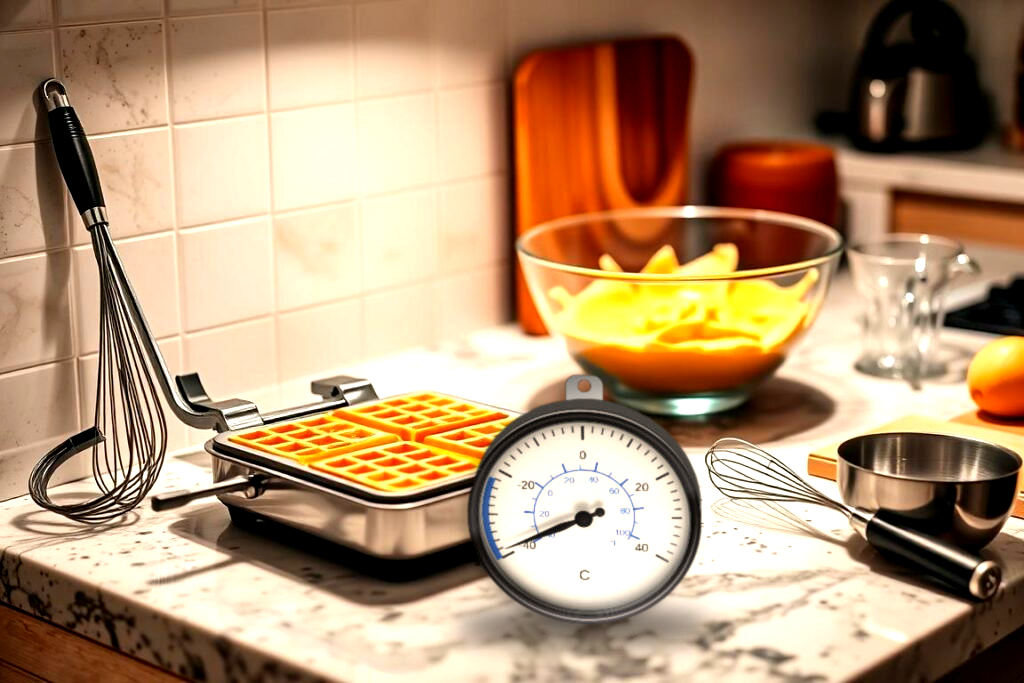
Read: -38°C
